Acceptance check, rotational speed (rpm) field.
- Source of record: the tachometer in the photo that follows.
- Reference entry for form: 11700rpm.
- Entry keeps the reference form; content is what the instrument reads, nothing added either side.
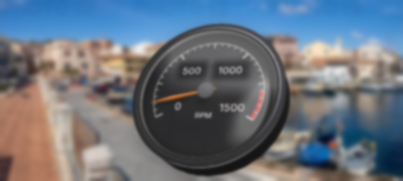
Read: 100rpm
